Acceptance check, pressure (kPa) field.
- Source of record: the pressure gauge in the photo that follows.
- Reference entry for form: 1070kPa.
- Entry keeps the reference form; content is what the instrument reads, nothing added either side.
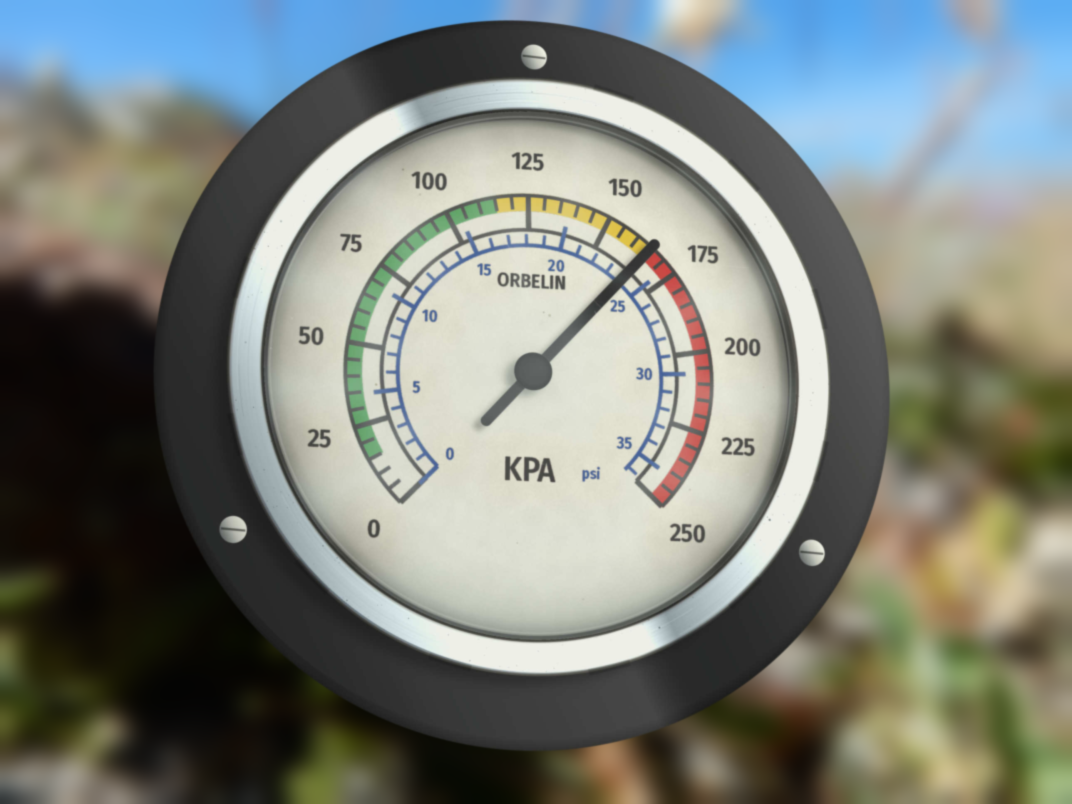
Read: 165kPa
